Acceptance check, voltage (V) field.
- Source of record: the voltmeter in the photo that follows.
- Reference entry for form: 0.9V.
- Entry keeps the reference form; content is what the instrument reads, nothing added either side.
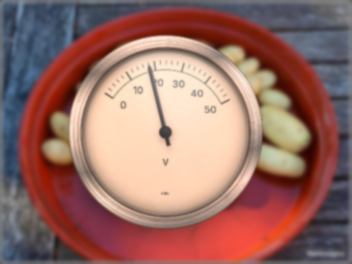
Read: 18V
